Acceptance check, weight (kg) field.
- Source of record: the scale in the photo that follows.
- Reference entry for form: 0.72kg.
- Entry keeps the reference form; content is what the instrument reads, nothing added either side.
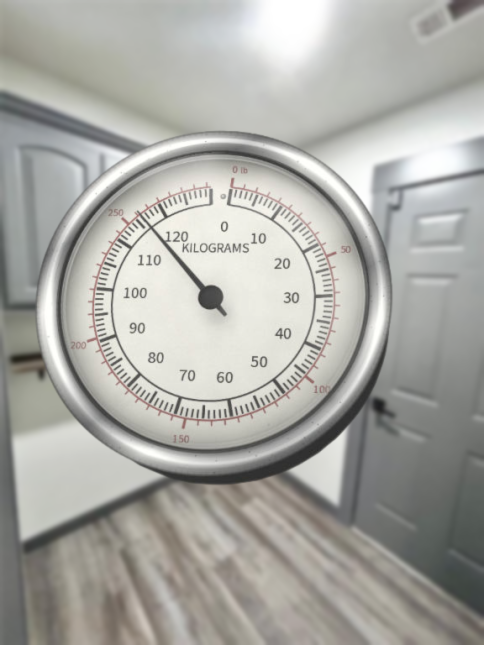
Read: 116kg
